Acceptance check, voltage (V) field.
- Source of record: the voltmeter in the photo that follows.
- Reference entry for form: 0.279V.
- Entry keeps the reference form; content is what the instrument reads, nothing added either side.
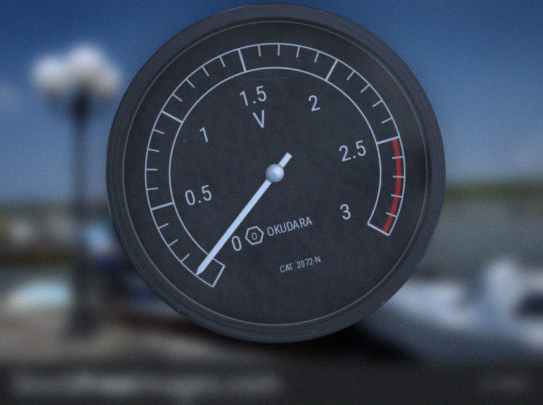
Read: 0.1V
